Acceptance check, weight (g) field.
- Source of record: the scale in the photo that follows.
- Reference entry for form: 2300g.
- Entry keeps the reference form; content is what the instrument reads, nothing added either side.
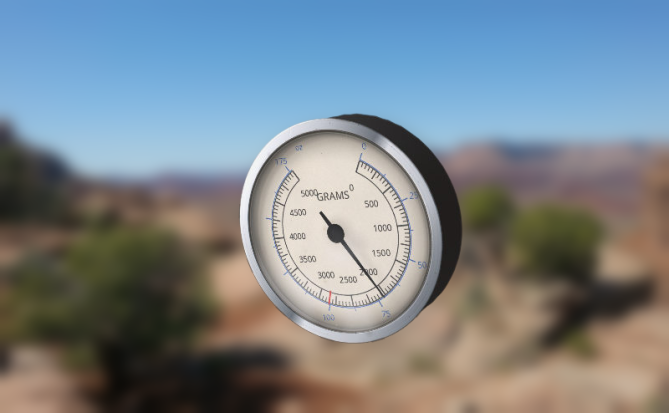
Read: 2000g
